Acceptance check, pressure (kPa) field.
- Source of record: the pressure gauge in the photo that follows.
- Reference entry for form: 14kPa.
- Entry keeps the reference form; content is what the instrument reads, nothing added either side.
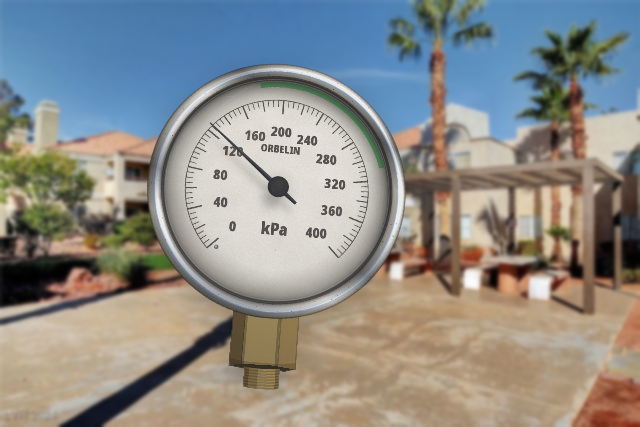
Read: 125kPa
